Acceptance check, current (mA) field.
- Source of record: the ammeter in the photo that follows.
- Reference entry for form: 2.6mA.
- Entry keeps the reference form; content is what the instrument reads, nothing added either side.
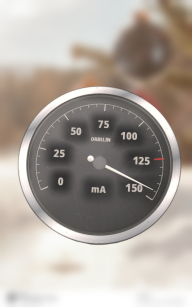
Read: 145mA
